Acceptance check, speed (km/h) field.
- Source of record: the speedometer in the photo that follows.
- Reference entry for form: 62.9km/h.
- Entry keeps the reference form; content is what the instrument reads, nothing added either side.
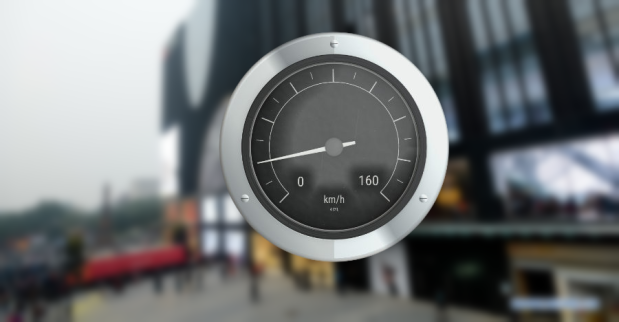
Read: 20km/h
